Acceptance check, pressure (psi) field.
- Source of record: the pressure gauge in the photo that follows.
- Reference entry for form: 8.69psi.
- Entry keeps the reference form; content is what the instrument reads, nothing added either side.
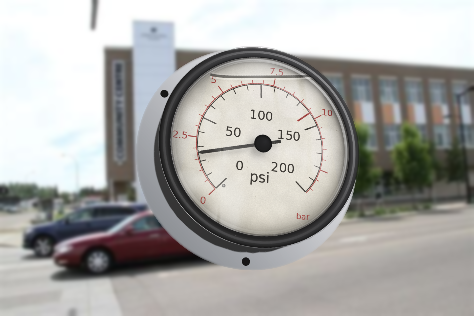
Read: 25psi
